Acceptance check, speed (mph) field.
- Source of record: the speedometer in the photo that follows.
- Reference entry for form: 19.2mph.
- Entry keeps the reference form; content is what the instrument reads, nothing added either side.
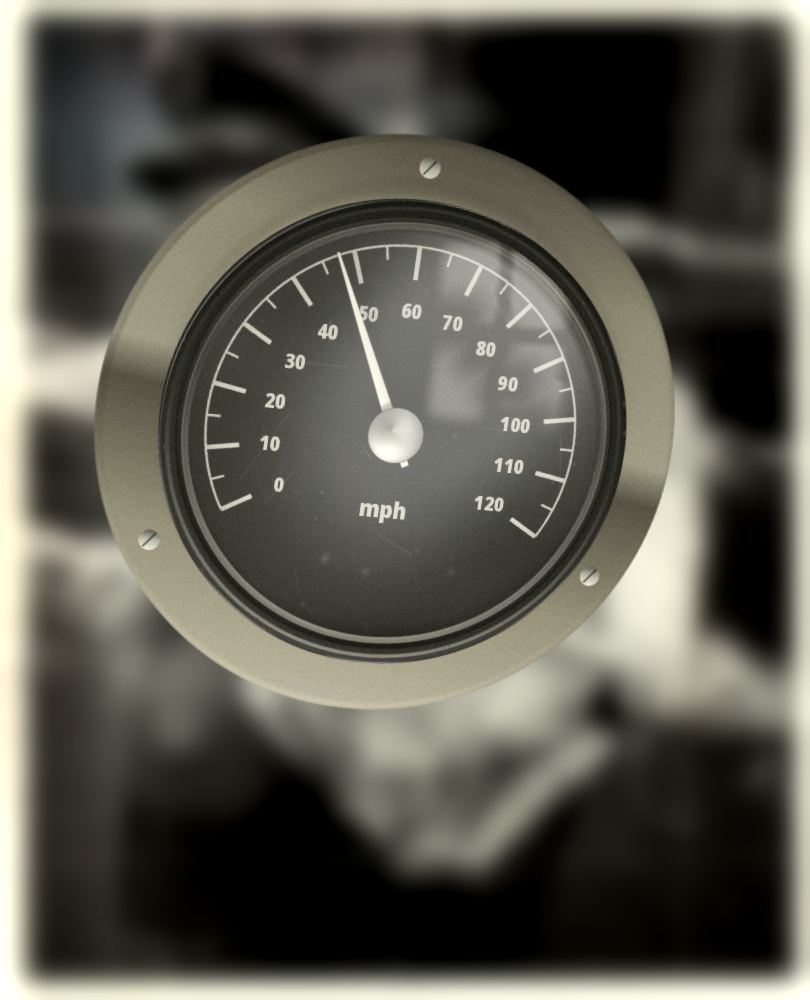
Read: 47.5mph
